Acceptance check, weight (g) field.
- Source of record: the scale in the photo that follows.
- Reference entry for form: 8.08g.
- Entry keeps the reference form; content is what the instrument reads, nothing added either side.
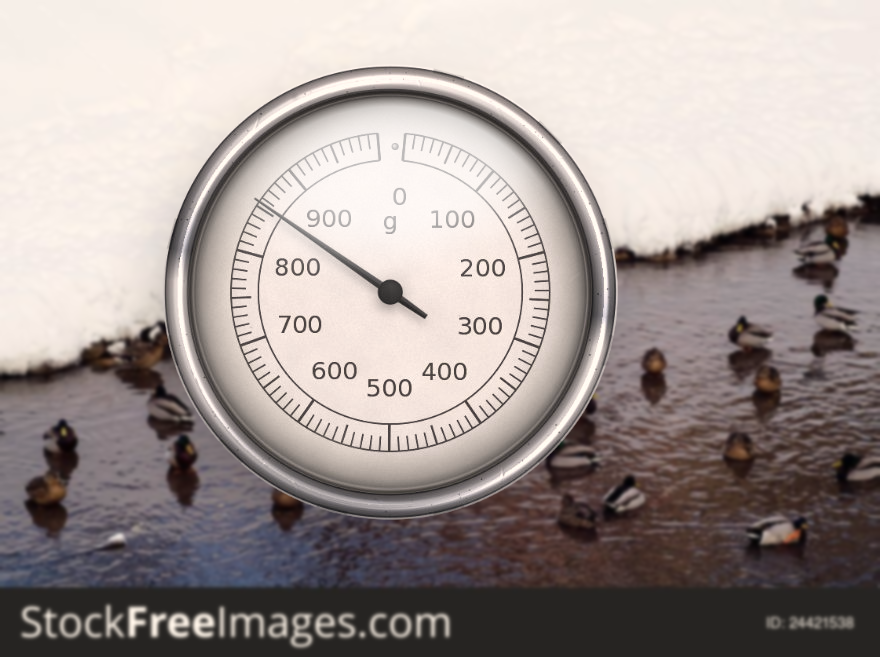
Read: 855g
